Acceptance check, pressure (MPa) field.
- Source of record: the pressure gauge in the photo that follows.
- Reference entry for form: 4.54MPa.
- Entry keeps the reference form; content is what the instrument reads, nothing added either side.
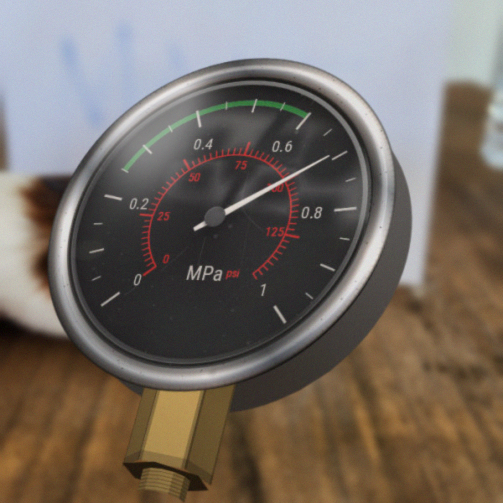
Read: 0.7MPa
